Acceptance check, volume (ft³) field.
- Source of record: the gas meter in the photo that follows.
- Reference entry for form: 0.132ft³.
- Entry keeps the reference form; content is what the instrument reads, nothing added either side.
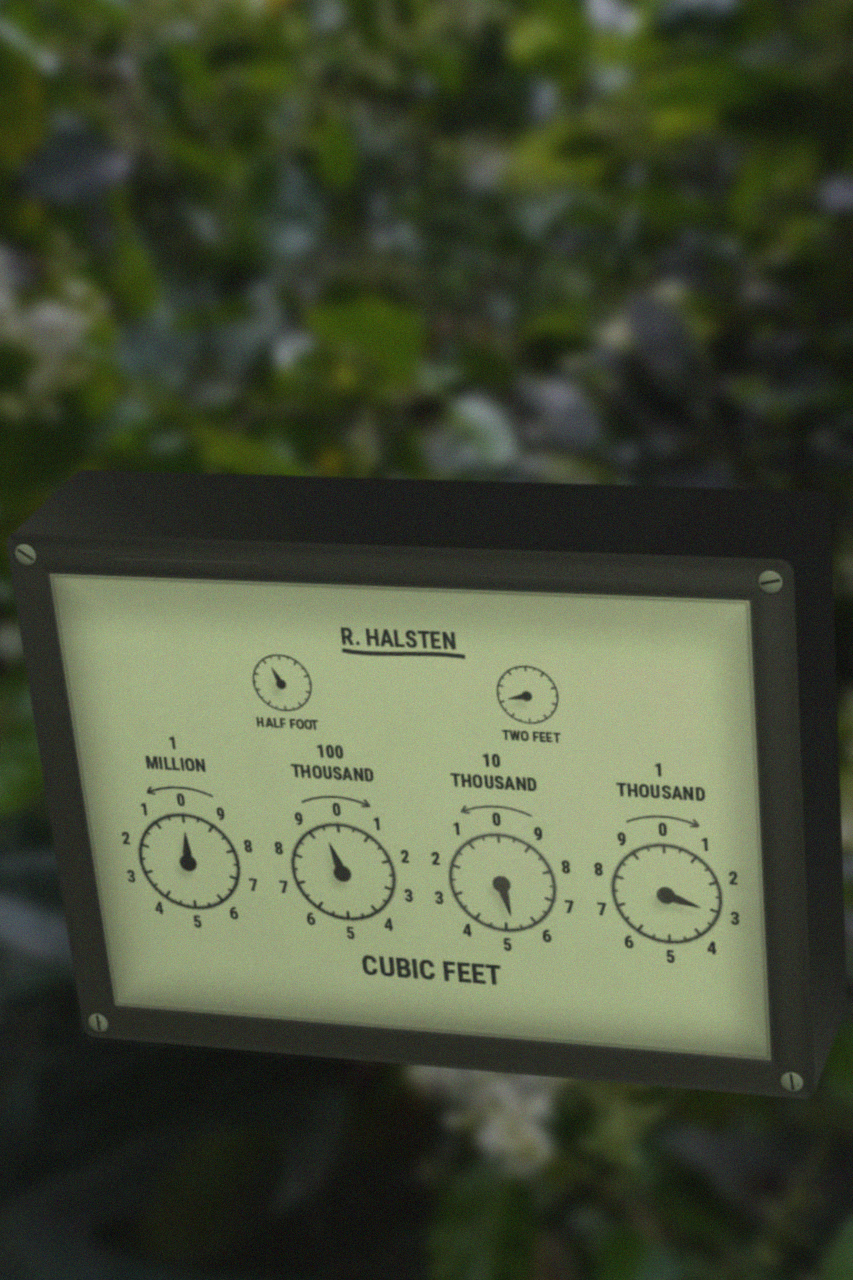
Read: 995300ft³
